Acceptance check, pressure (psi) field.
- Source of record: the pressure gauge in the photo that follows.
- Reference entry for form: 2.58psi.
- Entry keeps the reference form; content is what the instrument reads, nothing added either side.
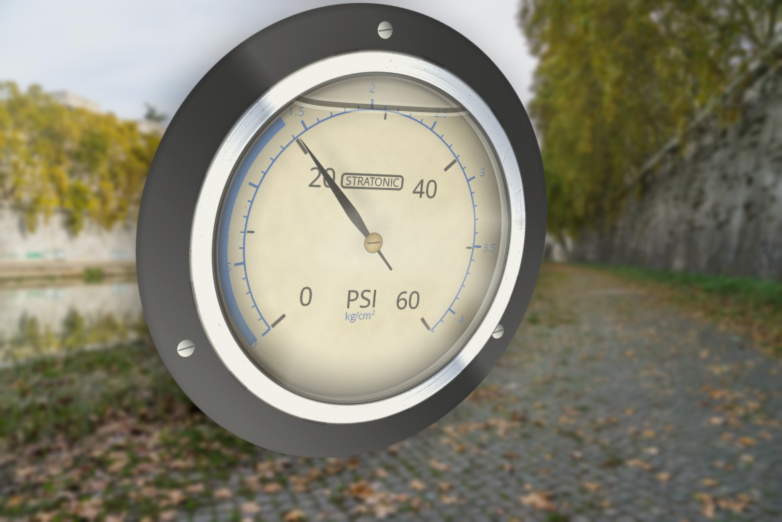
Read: 20psi
